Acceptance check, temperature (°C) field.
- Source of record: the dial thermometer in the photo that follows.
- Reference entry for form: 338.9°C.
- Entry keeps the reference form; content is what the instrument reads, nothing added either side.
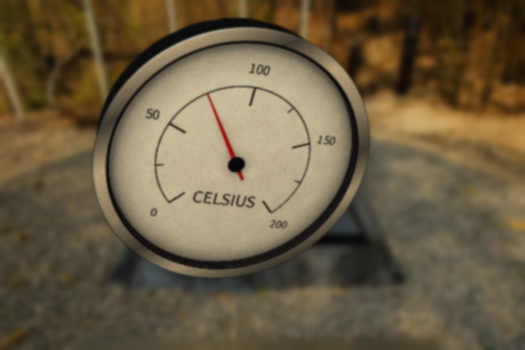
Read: 75°C
